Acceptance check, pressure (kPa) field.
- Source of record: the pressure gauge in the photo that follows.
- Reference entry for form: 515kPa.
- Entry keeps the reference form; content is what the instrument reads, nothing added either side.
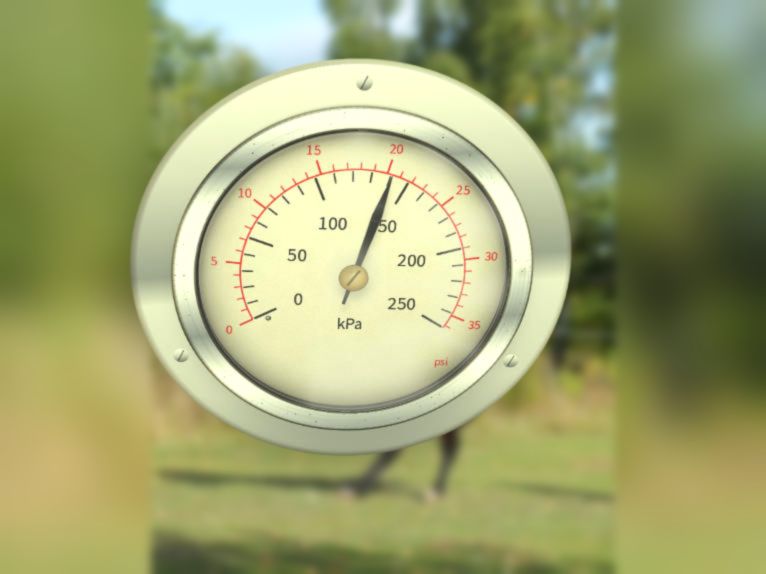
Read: 140kPa
